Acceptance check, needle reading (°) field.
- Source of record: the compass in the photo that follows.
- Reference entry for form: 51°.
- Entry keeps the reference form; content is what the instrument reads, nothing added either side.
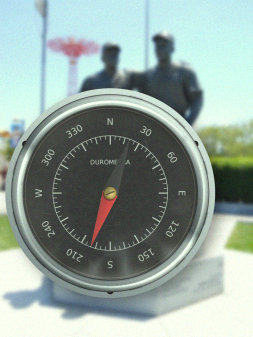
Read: 200°
